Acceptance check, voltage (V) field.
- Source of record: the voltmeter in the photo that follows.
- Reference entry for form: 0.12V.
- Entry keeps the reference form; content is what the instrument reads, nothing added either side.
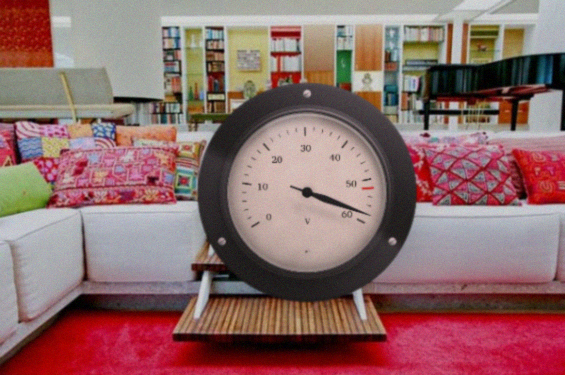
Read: 58V
